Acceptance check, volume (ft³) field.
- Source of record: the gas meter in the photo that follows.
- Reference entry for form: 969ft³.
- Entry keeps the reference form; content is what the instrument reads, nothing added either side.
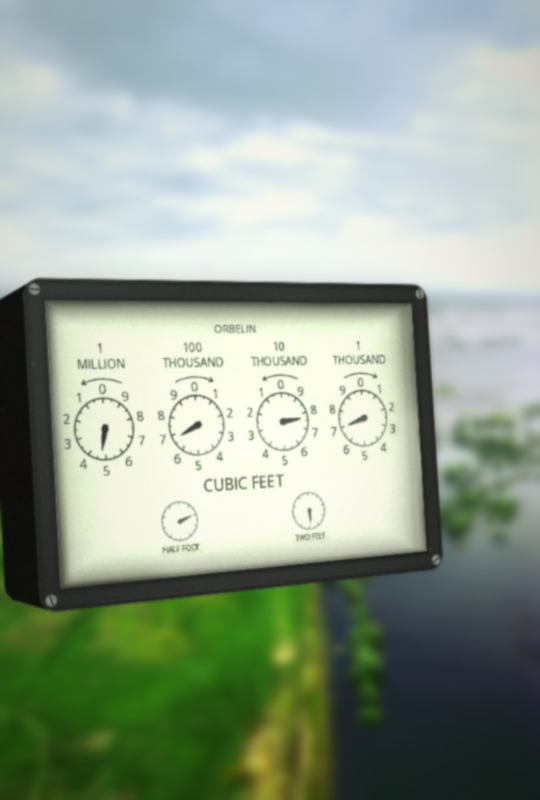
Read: 467700ft³
